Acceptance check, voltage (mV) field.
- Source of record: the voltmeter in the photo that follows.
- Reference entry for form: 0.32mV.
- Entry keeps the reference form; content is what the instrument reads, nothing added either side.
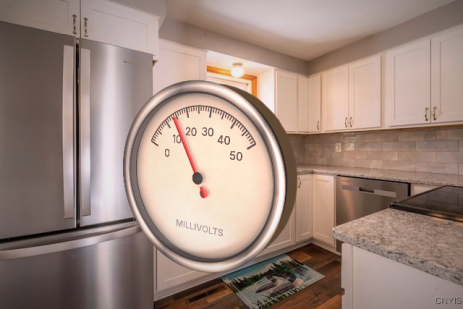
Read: 15mV
